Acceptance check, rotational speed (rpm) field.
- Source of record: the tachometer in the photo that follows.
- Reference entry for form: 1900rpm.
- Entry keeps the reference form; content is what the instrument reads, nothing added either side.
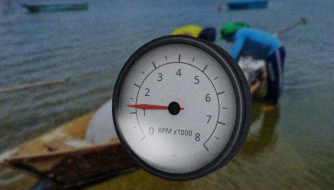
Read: 1250rpm
